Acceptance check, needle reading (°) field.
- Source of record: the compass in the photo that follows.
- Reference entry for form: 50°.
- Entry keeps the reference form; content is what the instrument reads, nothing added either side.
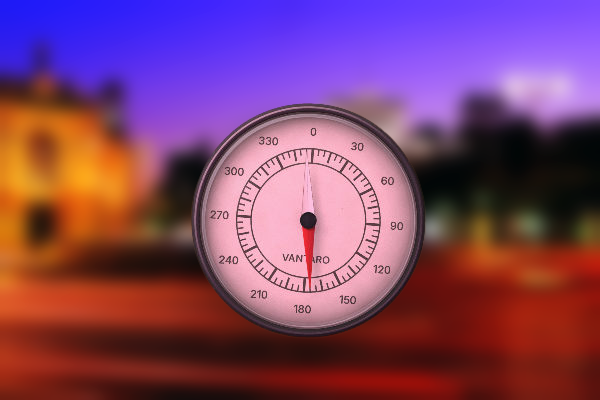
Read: 175°
